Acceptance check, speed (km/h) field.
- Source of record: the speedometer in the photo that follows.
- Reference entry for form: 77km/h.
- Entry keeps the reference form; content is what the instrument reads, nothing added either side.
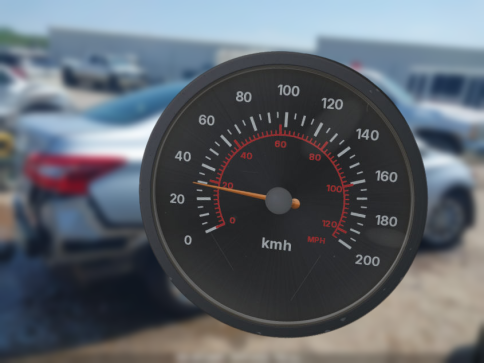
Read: 30km/h
